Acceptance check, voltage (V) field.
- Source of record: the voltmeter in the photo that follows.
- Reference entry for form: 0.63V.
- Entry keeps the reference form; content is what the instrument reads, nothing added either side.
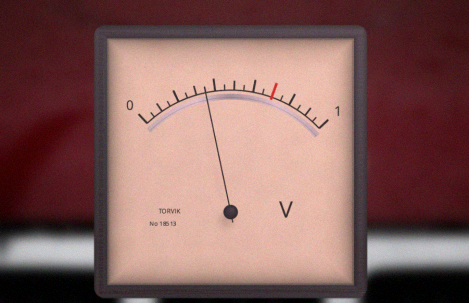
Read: 0.35V
